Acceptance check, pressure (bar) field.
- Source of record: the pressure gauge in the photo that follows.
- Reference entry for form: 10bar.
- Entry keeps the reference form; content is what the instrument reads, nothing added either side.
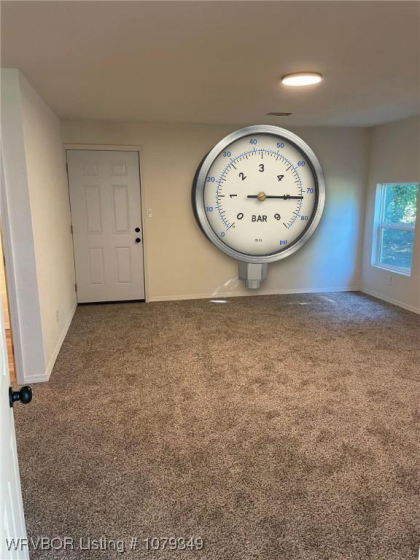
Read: 5bar
